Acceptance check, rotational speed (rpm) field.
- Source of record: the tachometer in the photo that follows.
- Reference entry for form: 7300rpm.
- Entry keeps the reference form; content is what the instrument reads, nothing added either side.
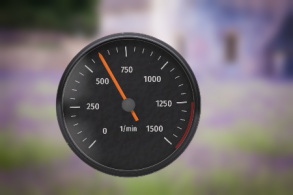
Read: 600rpm
